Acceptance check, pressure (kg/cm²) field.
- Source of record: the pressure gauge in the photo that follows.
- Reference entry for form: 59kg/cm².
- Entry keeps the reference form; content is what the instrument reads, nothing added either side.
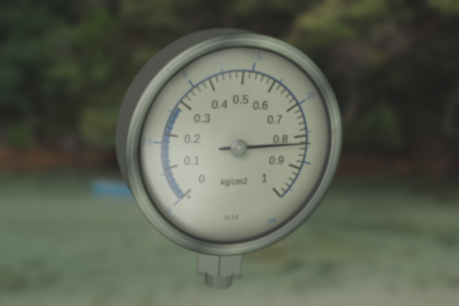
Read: 0.82kg/cm²
